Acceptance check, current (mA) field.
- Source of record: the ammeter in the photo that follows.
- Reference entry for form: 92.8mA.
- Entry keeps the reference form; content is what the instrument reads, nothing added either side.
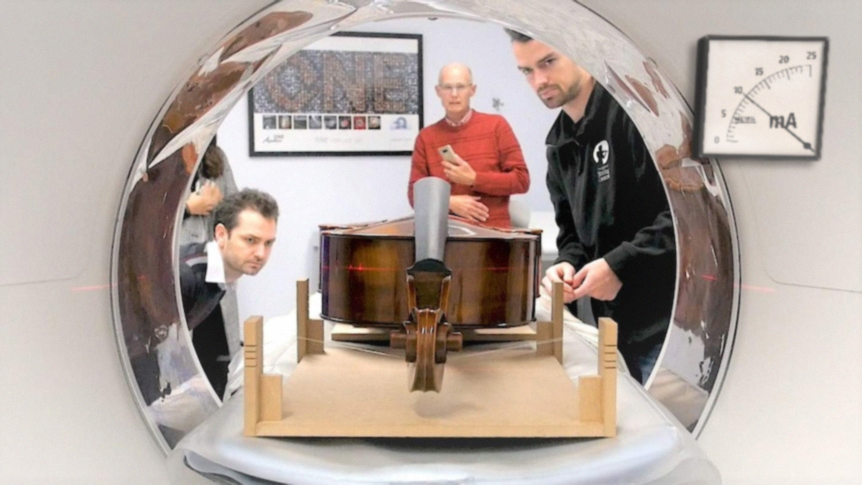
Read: 10mA
